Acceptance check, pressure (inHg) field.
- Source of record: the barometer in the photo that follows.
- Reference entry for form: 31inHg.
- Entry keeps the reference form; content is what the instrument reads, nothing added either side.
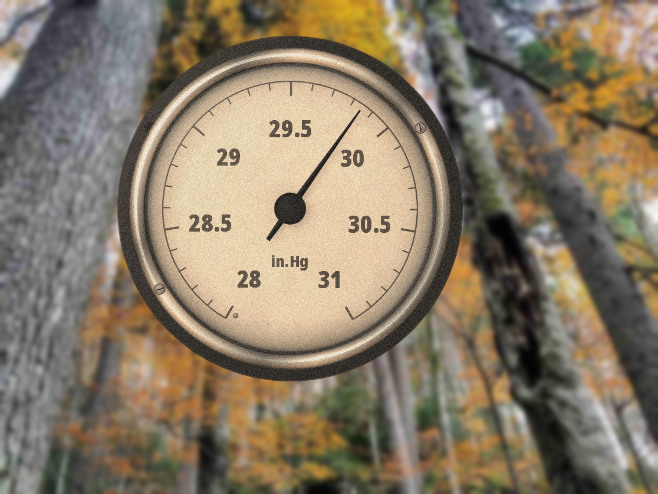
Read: 29.85inHg
